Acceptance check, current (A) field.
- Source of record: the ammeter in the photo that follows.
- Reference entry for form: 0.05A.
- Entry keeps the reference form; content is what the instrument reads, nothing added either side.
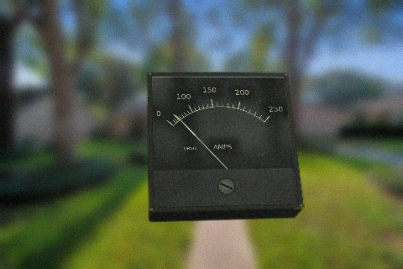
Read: 50A
